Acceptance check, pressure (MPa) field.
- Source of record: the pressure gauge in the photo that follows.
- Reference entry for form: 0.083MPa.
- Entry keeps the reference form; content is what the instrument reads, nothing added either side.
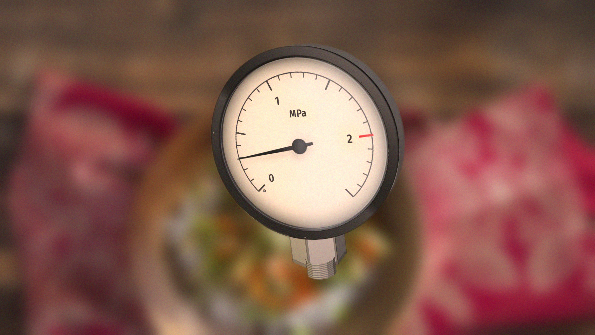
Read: 0.3MPa
